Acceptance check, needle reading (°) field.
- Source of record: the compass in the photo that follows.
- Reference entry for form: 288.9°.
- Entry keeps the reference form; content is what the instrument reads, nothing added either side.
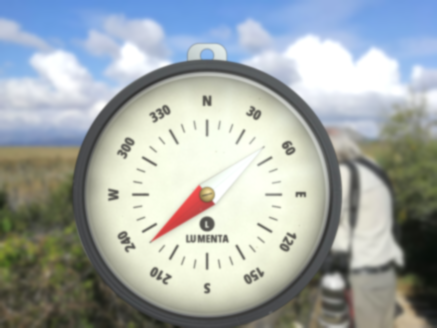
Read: 230°
